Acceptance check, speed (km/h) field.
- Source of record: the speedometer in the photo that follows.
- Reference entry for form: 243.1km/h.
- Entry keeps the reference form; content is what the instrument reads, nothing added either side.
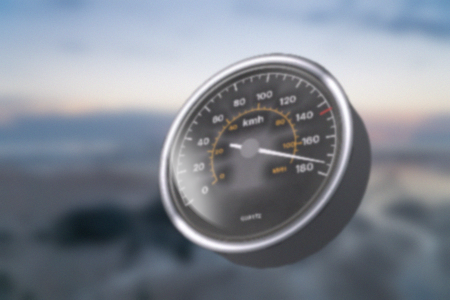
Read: 175km/h
